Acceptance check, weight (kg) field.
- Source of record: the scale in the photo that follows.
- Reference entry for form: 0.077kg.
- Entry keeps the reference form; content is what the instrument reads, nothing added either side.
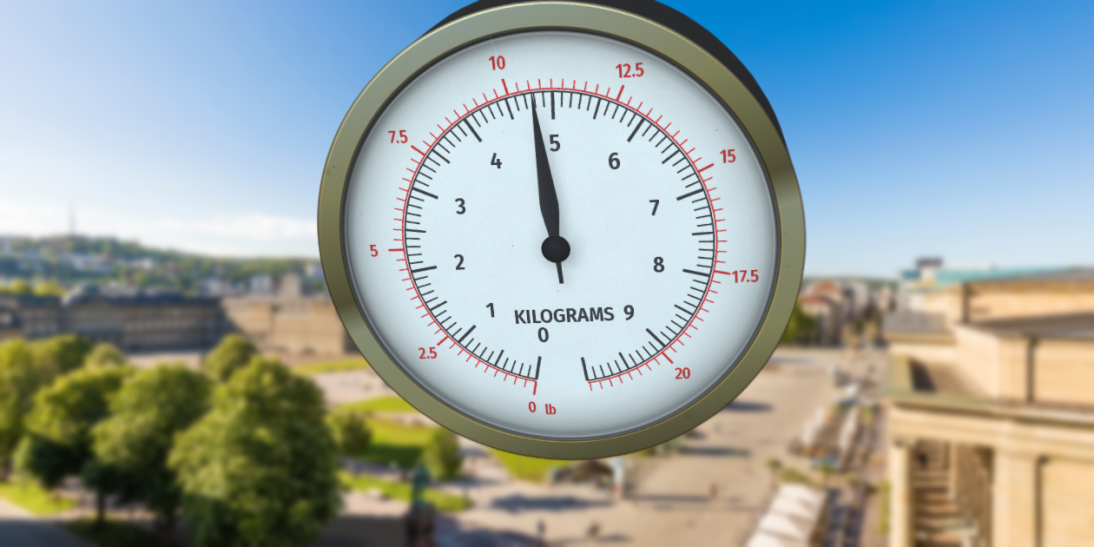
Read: 4.8kg
